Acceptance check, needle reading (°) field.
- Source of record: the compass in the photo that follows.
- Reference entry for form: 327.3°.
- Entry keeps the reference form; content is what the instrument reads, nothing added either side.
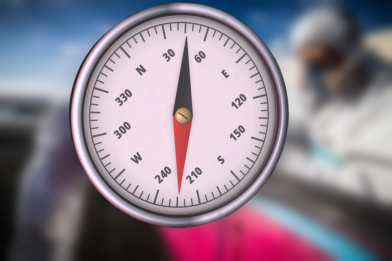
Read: 225°
